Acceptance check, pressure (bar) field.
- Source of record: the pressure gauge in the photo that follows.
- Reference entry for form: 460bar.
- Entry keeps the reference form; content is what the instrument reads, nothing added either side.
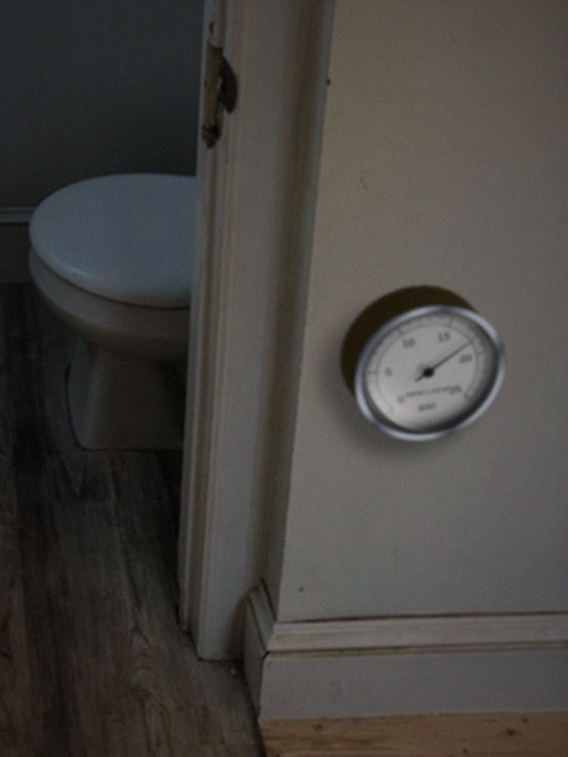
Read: 18bar
